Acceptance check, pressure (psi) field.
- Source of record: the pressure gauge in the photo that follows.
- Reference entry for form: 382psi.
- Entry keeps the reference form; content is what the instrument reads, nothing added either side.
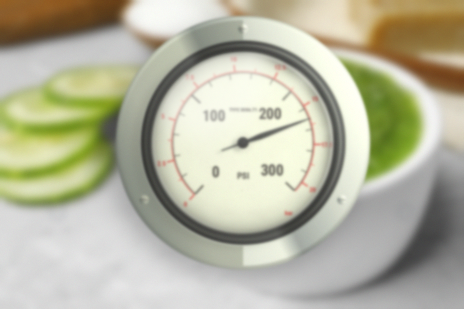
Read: 230psi
